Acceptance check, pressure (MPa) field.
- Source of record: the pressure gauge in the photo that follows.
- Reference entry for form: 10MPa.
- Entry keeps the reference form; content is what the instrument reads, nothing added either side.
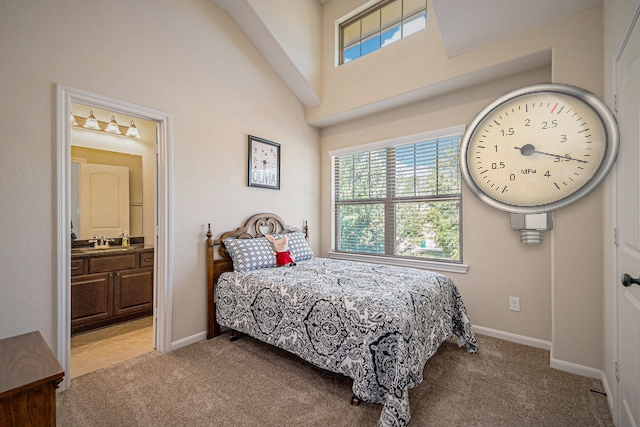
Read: 3.5MPa
